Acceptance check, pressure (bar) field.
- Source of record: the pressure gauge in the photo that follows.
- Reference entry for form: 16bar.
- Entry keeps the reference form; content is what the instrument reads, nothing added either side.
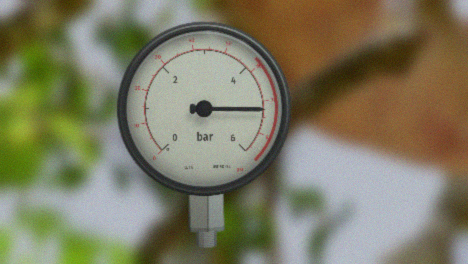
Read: 5bar
